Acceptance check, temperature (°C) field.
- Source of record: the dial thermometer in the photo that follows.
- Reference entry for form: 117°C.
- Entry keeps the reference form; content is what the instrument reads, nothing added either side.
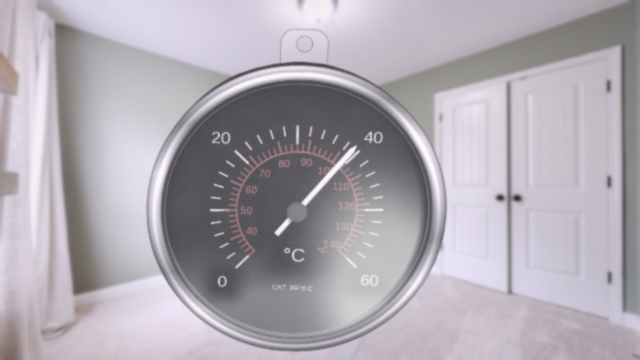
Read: 39°C
